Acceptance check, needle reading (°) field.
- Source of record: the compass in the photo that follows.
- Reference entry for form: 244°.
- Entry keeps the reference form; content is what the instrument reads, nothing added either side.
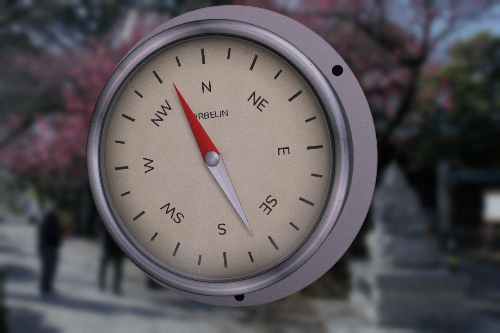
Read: 337.5°
